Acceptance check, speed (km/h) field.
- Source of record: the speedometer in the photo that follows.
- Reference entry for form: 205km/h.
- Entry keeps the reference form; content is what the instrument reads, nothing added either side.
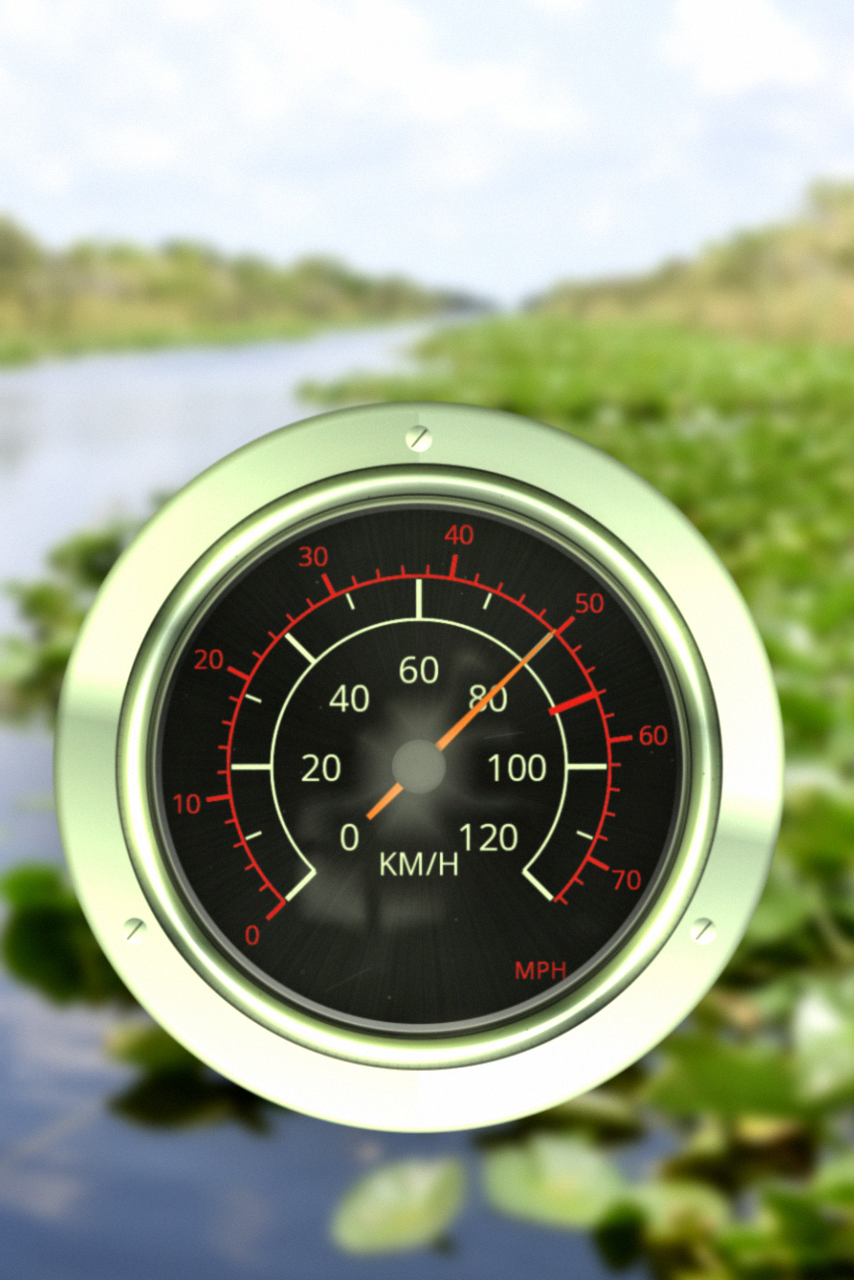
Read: 80km/h
